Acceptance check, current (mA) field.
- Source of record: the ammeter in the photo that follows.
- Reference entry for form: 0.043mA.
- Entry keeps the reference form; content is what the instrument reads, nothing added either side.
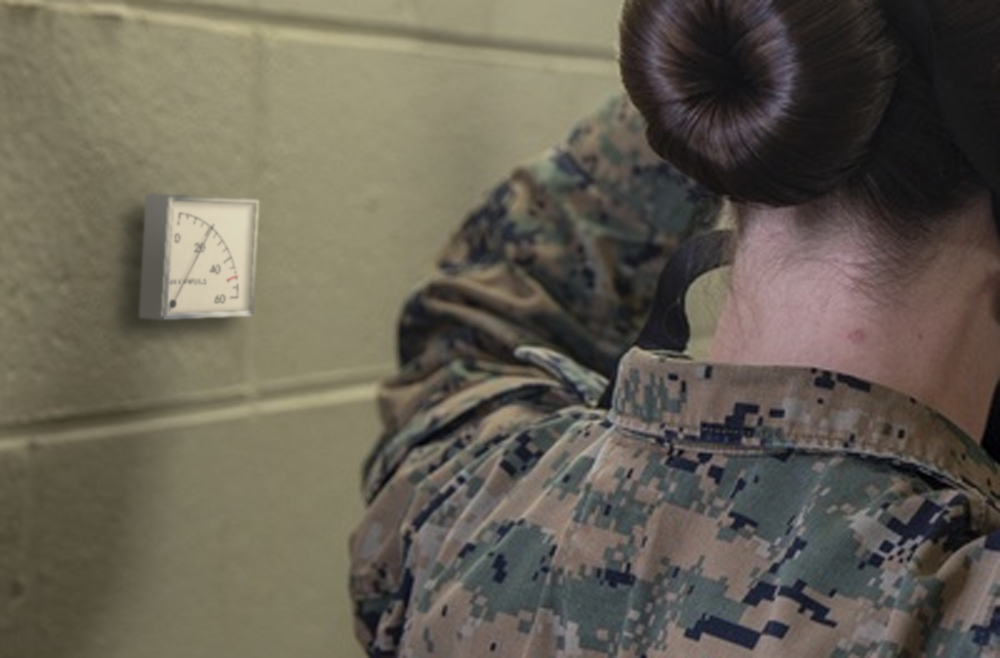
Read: 20mA
